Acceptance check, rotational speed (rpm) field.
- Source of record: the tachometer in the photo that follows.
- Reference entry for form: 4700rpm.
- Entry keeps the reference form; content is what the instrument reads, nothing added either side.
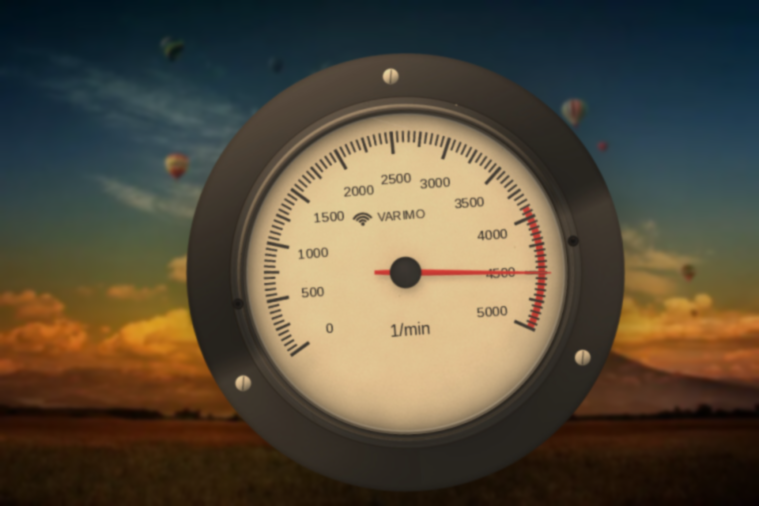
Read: 4500rpm
